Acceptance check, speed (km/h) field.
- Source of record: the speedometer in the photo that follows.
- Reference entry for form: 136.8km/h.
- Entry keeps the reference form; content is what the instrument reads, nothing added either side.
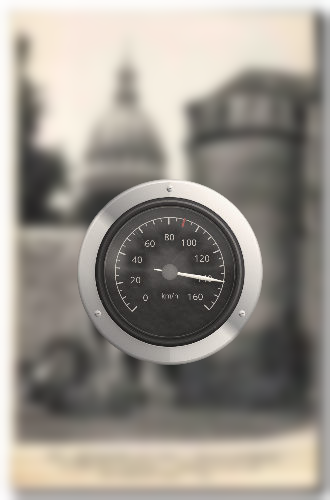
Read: 140km/h
